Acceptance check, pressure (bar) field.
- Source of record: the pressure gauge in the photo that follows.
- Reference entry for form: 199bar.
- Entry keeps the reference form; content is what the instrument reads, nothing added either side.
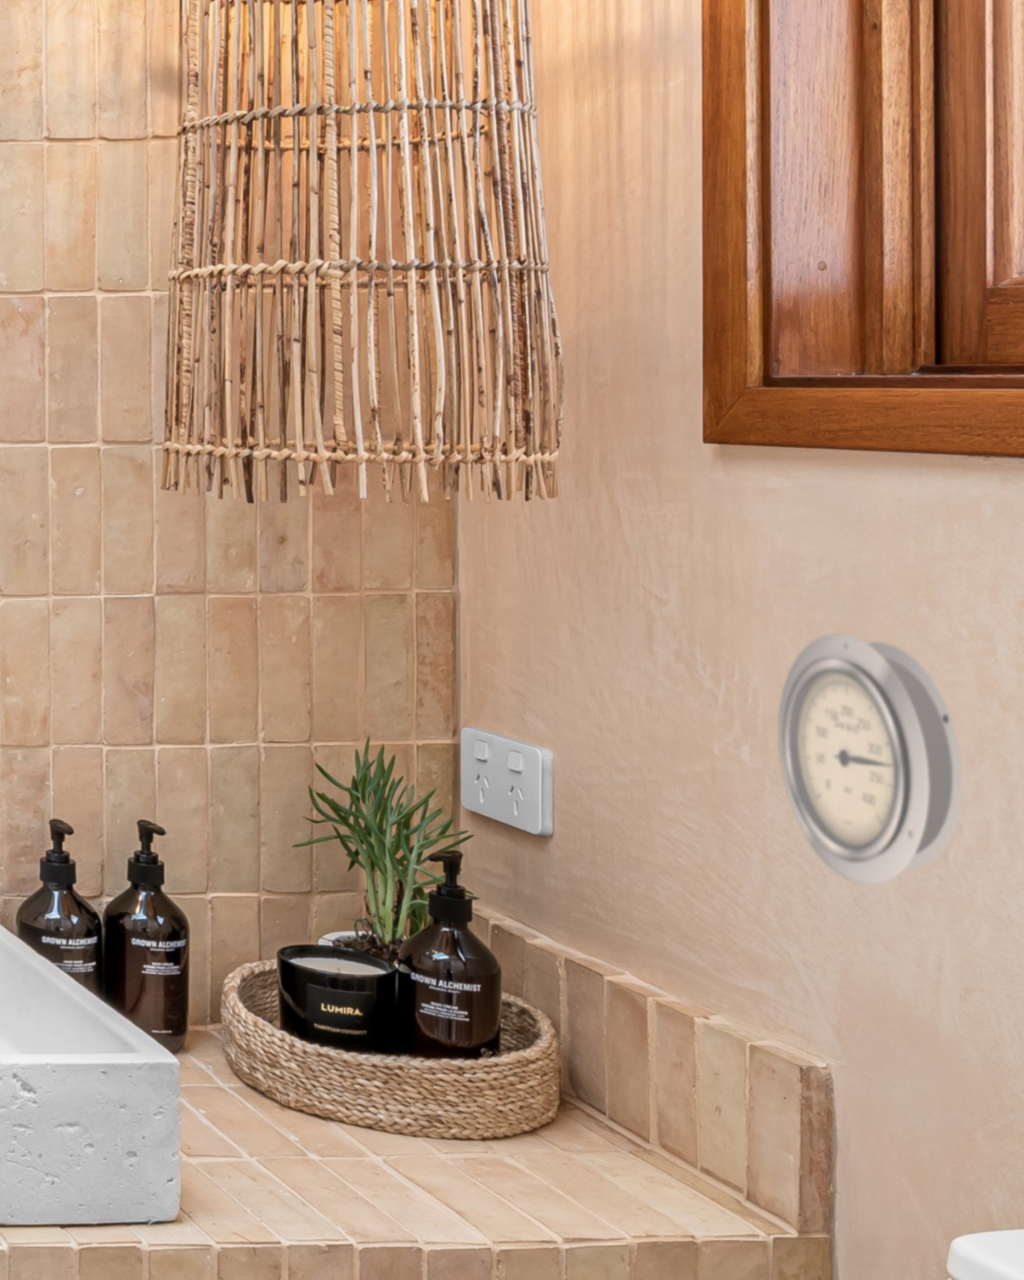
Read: 325bar
